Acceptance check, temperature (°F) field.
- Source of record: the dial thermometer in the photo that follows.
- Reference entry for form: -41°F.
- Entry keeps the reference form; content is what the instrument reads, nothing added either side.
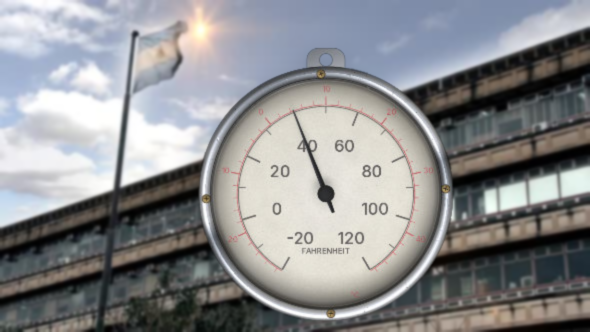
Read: 40°F
